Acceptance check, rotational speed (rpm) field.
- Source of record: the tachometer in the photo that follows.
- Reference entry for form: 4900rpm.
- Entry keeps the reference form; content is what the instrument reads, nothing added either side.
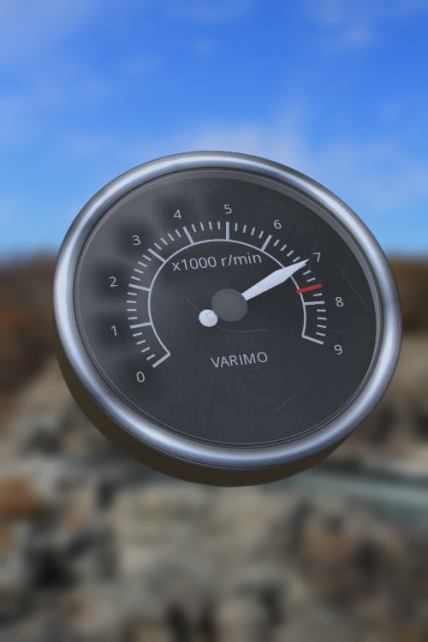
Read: 7000rpm
